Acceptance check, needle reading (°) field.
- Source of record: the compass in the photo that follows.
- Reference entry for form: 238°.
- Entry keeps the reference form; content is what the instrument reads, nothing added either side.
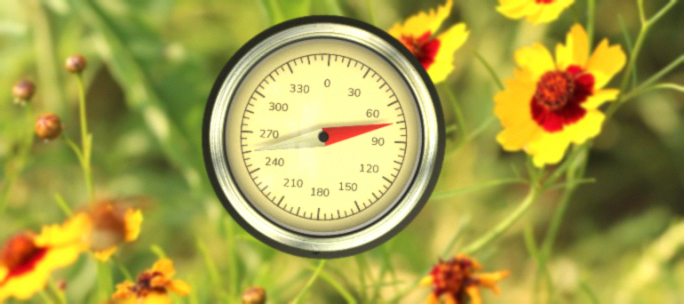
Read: 75°
